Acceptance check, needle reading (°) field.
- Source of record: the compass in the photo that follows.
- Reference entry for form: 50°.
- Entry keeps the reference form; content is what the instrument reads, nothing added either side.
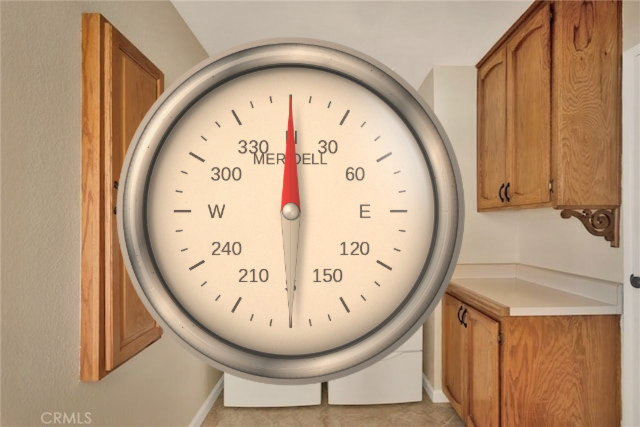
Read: 0°
